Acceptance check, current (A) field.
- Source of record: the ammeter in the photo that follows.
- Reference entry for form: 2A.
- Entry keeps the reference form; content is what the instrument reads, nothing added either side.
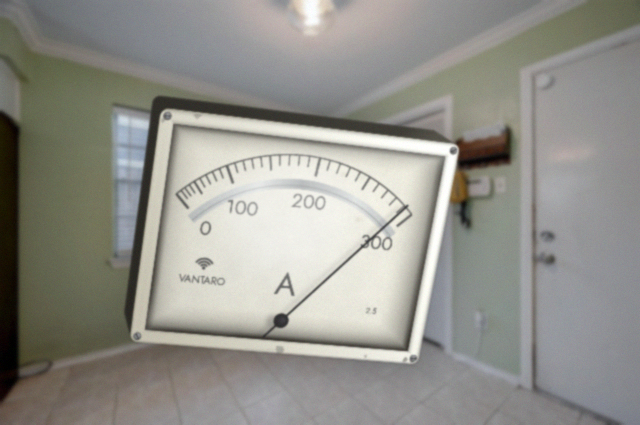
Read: 290A
